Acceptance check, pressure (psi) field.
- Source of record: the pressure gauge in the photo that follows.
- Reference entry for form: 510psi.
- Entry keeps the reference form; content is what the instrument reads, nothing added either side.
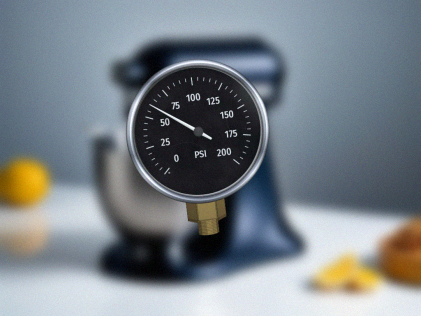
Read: 60psi
